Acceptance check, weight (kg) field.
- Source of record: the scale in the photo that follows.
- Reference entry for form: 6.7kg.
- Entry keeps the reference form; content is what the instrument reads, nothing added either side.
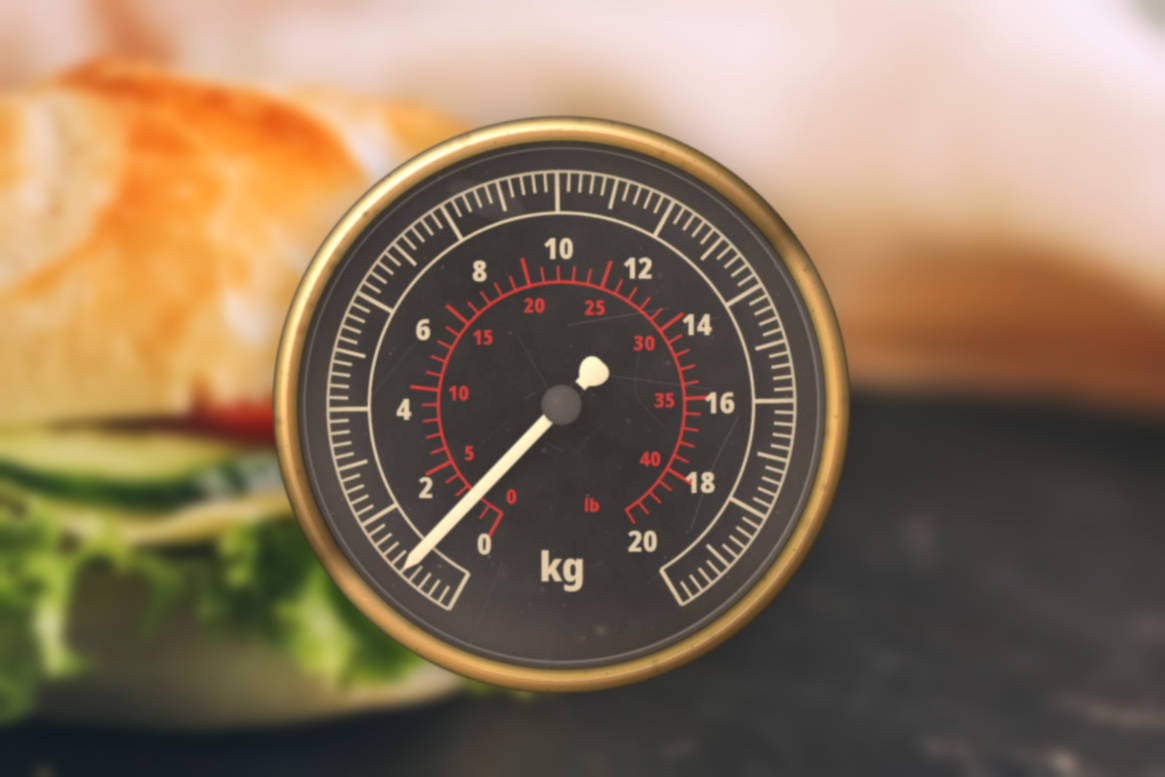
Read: 1kg
